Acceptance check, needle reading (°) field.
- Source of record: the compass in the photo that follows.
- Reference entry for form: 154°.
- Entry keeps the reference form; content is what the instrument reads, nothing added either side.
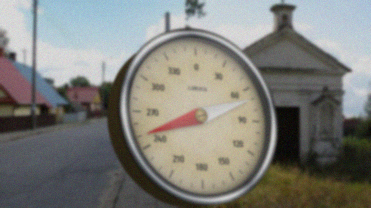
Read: 250°
